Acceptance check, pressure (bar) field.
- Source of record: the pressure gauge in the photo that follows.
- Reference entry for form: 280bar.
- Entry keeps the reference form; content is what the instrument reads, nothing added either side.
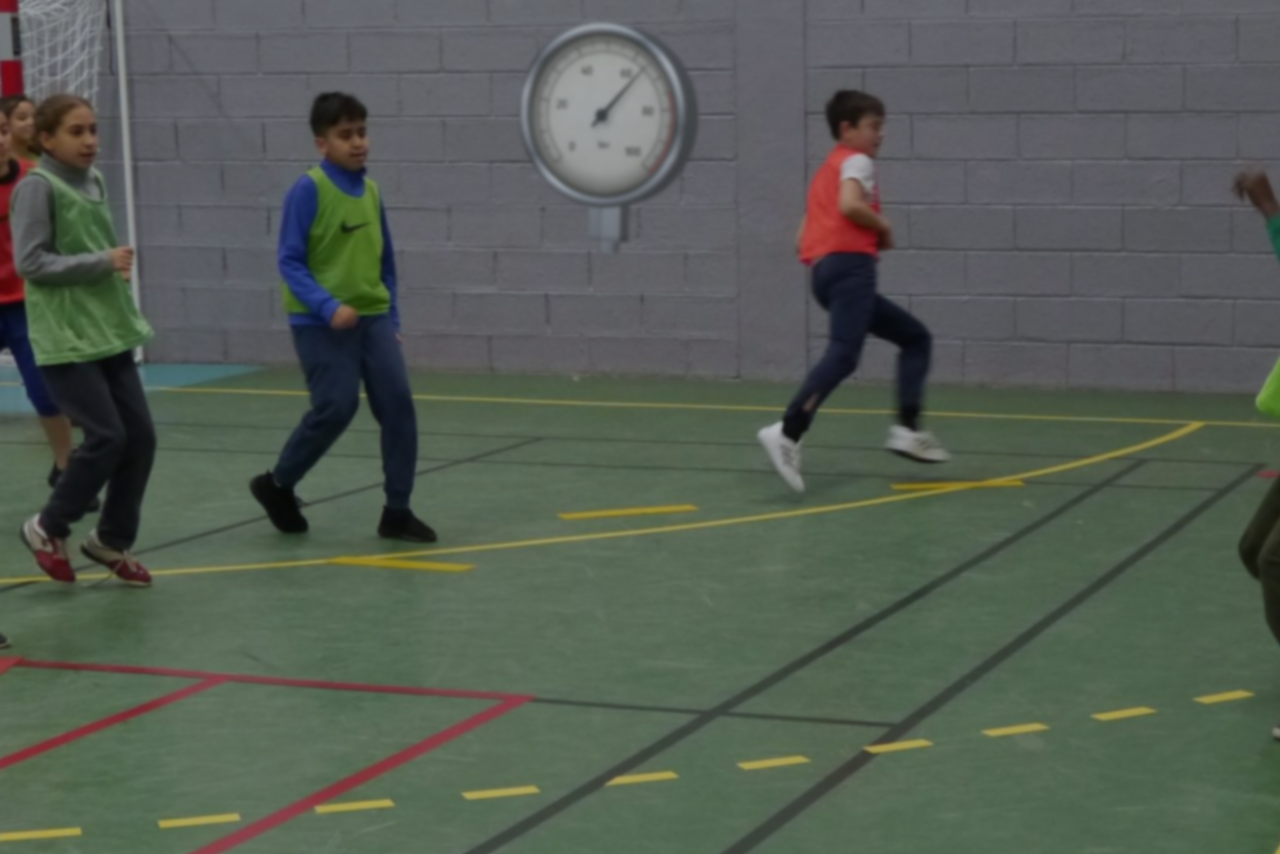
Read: 65bar
